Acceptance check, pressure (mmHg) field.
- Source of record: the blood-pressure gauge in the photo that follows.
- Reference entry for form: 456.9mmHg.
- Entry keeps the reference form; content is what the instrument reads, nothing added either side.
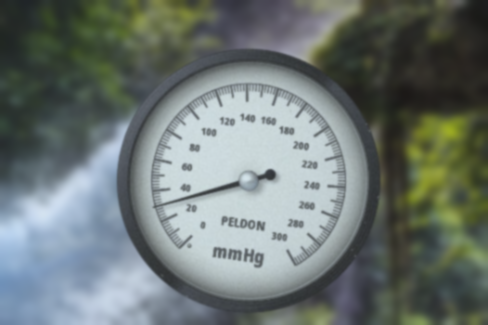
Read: 30mmHg
